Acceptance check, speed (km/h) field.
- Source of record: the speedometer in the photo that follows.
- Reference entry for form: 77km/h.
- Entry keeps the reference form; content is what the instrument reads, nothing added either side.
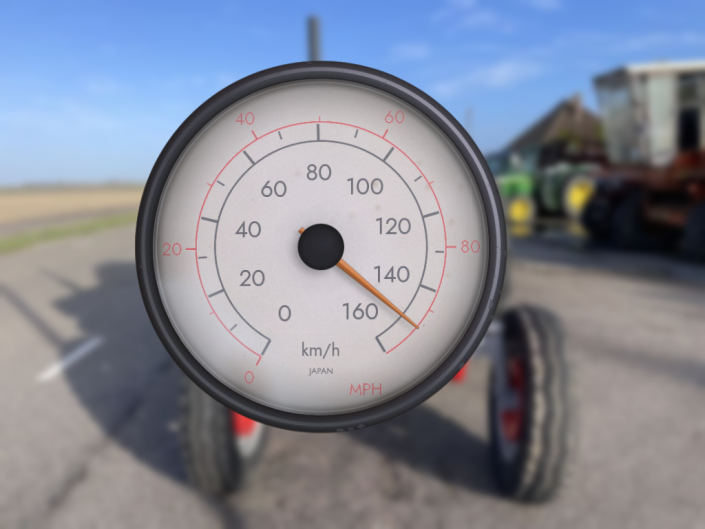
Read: 150km/h
